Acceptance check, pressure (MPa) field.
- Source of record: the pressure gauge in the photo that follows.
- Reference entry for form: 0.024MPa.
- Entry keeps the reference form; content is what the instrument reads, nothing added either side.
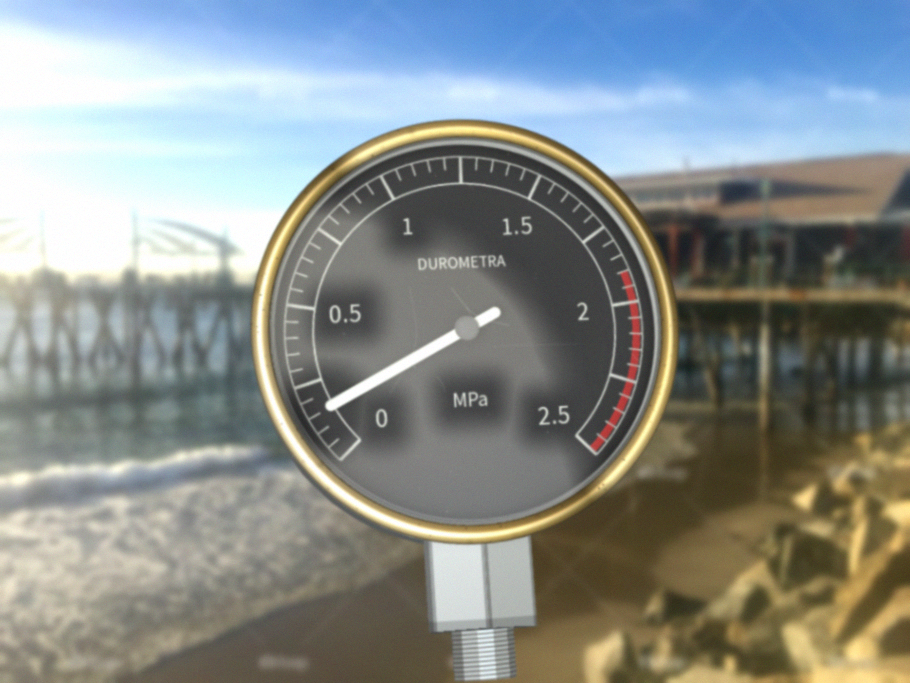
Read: 0.15MPa
